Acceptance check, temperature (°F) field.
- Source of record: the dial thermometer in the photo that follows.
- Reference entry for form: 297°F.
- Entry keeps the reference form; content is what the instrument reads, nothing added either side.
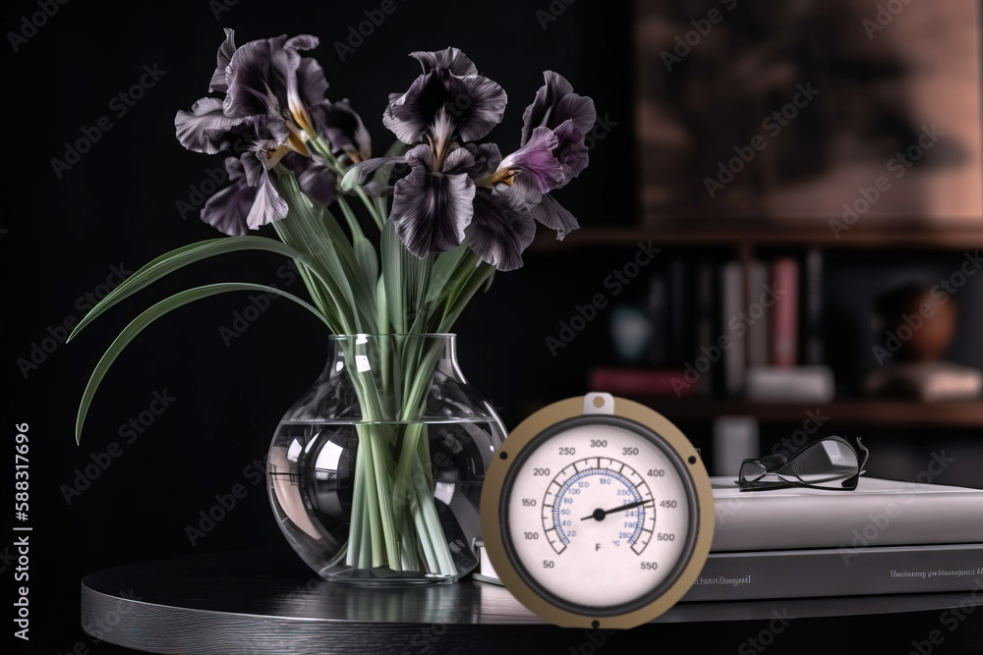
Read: 437.5°F
